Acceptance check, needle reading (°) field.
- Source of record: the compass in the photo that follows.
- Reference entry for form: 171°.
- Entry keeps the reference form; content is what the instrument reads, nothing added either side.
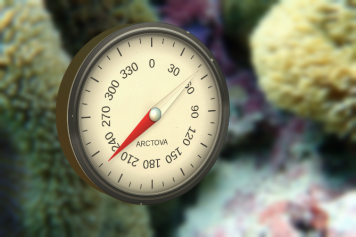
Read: 230°
